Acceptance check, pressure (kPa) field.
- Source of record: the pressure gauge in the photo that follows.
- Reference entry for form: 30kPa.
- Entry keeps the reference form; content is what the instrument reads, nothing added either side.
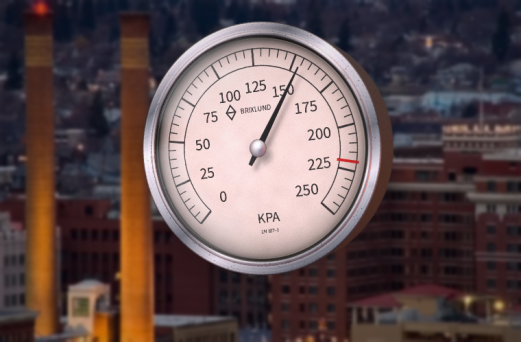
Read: 155kPa
